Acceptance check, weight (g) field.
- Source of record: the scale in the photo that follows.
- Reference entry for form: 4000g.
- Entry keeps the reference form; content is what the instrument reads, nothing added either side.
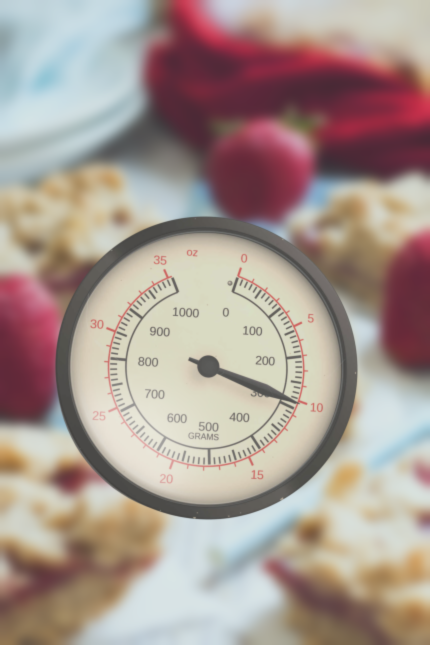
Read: 290g
